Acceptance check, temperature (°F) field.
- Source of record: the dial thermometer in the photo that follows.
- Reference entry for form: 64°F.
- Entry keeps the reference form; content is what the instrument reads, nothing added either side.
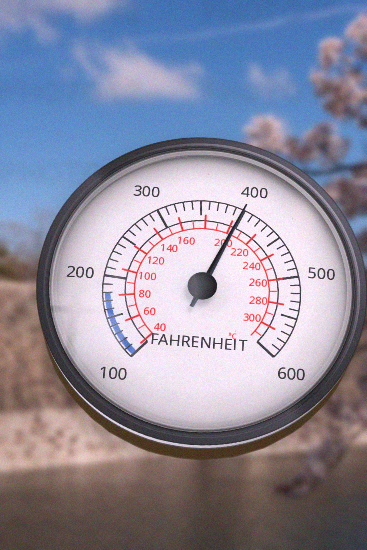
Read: 400°F
